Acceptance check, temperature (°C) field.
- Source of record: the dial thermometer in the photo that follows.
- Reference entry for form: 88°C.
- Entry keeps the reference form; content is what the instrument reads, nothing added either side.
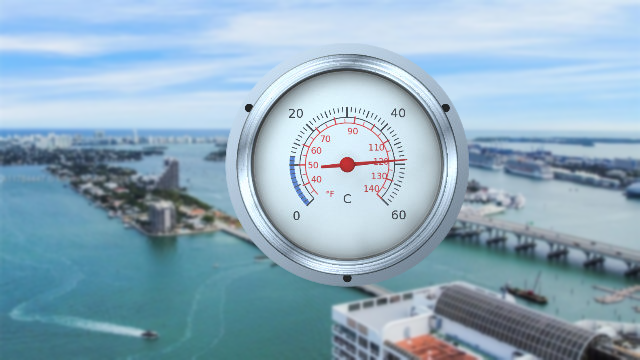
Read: 49°C
